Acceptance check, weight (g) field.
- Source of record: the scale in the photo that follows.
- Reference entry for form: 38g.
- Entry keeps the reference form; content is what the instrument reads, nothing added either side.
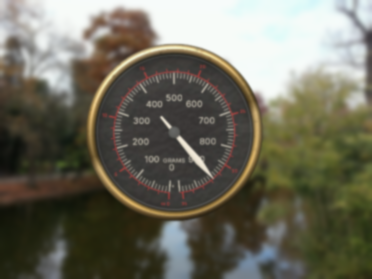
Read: 900g
